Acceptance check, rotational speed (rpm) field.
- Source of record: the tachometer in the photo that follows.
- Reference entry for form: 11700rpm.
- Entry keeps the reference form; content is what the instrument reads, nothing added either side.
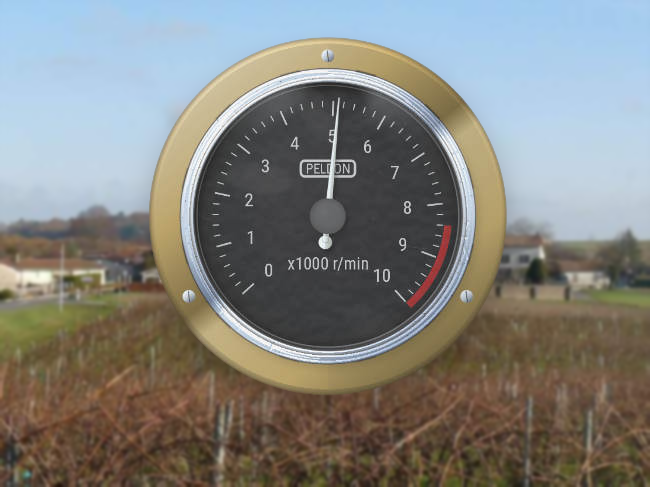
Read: 5100rpm
